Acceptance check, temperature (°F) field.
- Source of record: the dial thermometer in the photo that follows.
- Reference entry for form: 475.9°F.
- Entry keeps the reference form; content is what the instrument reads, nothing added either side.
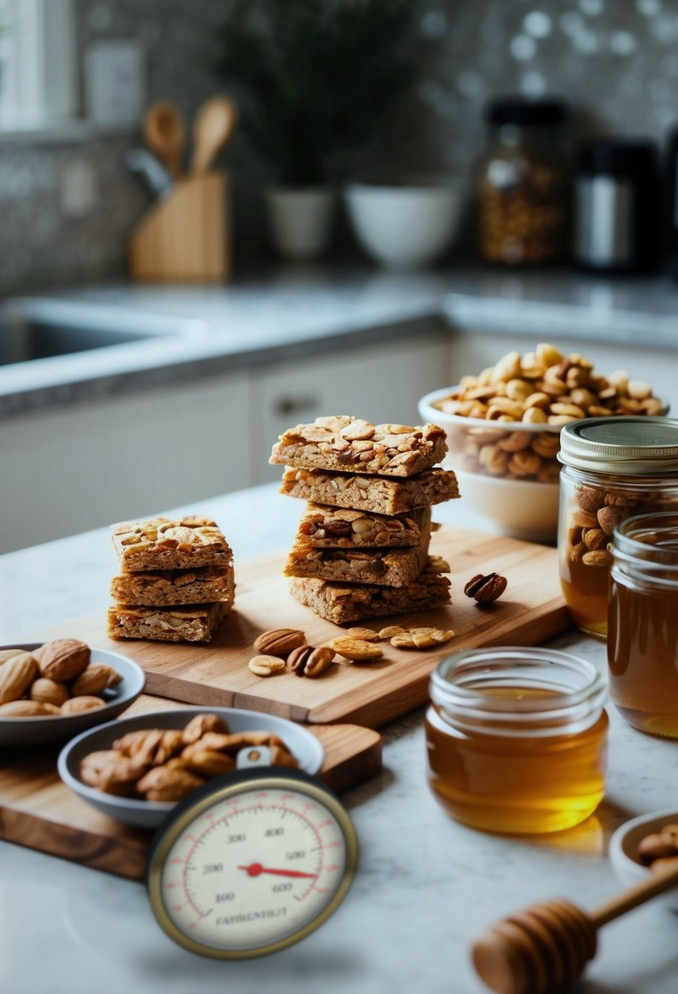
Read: 550°F
